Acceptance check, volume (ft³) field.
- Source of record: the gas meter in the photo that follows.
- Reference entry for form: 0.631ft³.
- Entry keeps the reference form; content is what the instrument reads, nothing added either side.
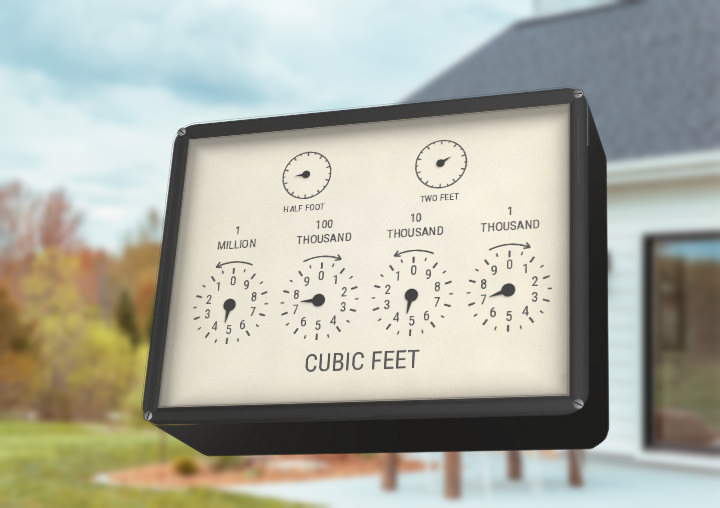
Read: 474700ft³
